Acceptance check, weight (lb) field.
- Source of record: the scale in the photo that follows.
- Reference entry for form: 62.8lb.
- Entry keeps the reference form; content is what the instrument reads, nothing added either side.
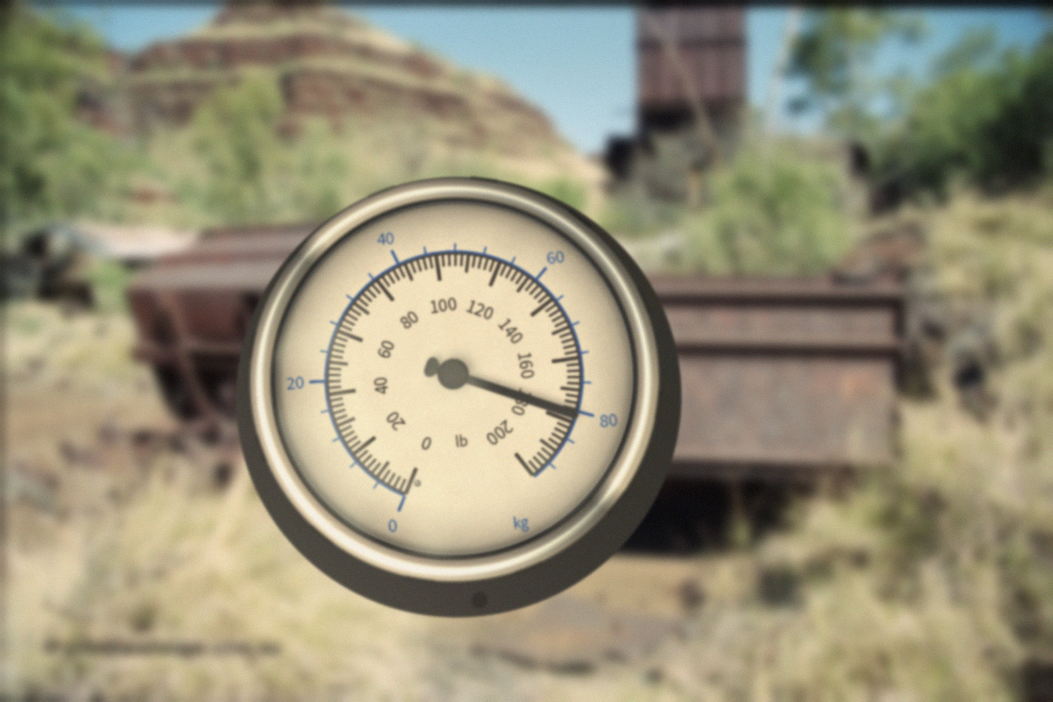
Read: 178lb
